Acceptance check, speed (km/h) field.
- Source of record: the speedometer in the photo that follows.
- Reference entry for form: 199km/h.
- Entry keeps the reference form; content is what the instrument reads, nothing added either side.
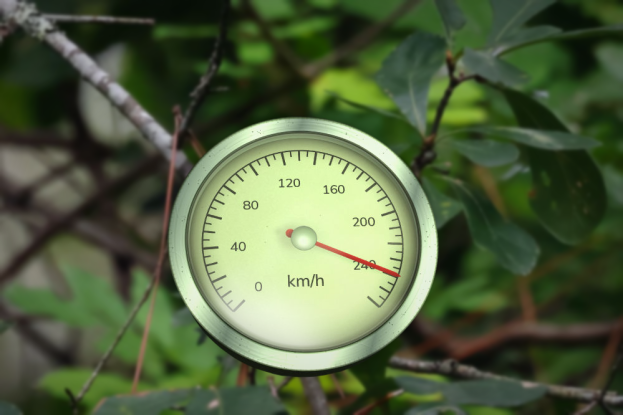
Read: 240km/h
